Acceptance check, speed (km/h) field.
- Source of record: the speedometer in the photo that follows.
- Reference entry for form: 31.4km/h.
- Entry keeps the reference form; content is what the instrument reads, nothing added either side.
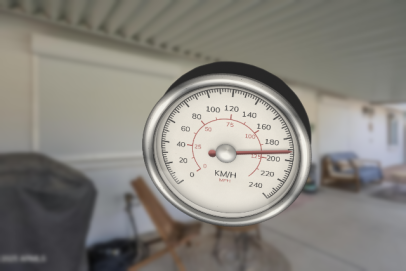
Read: 190km/h
